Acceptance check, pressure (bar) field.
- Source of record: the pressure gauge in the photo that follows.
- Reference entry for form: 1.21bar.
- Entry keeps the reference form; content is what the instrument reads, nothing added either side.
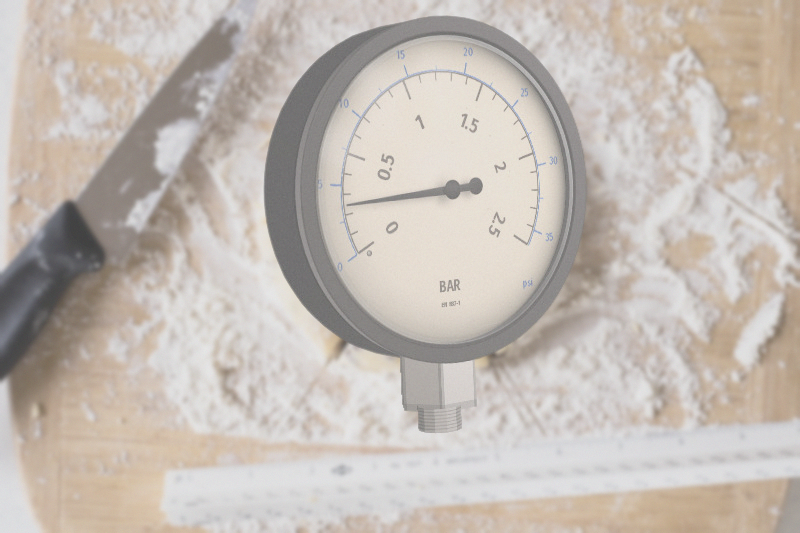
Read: 0.25bar
